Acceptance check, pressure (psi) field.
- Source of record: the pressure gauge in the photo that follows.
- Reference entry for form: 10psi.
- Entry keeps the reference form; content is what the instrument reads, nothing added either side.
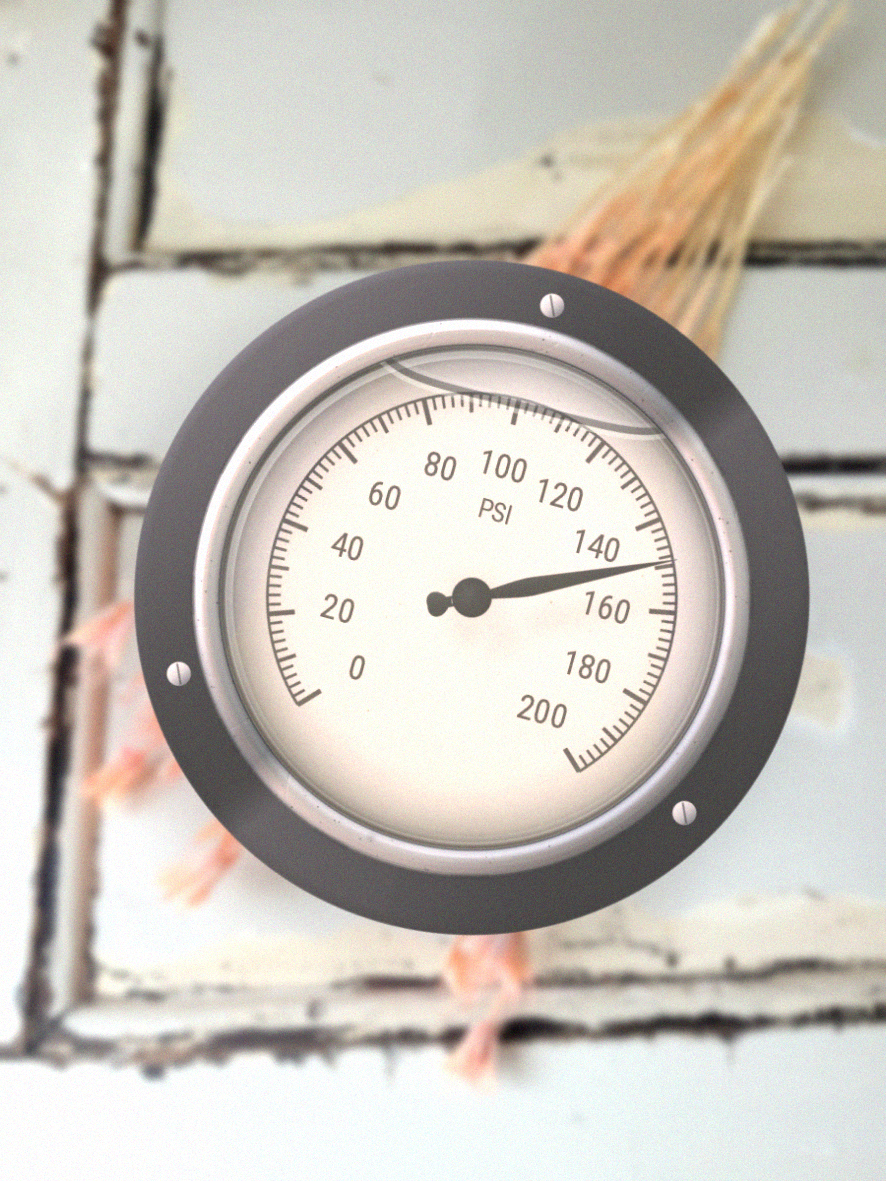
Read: 149psi
